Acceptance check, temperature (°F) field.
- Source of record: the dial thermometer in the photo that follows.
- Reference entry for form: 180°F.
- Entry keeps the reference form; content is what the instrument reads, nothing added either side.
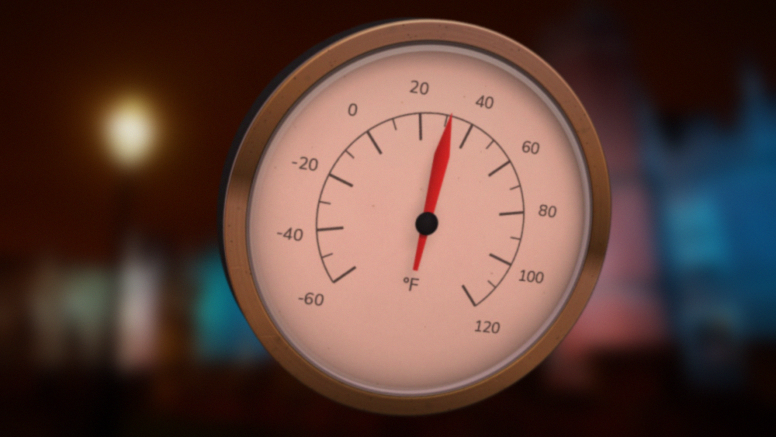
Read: 30°F
